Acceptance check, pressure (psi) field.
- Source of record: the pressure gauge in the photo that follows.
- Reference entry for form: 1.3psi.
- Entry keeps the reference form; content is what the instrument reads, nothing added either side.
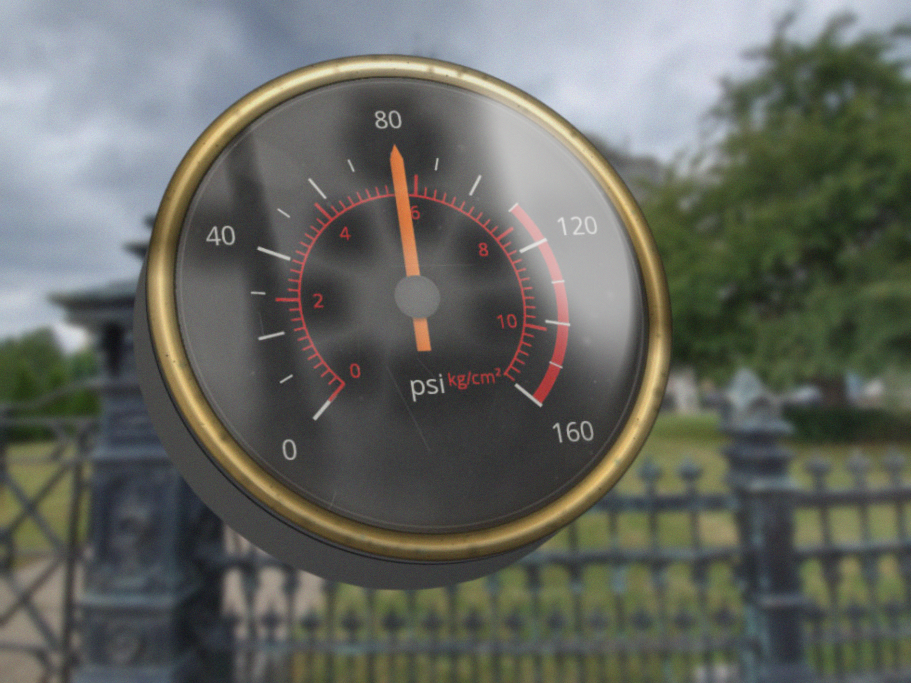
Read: 80psi
